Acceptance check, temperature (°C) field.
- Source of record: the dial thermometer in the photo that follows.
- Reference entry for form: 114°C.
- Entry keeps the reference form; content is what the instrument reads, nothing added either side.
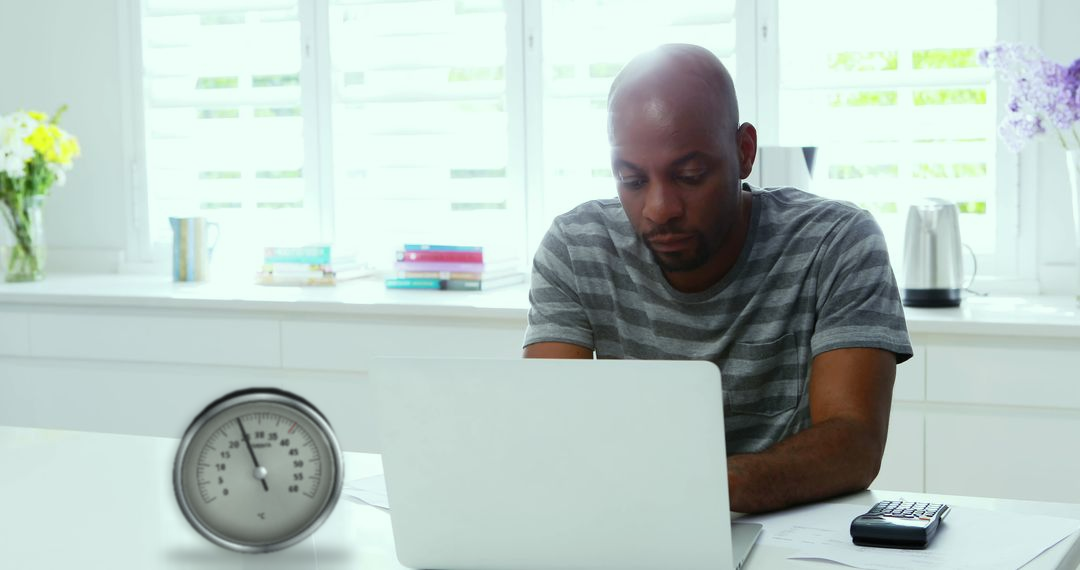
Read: 25°C
